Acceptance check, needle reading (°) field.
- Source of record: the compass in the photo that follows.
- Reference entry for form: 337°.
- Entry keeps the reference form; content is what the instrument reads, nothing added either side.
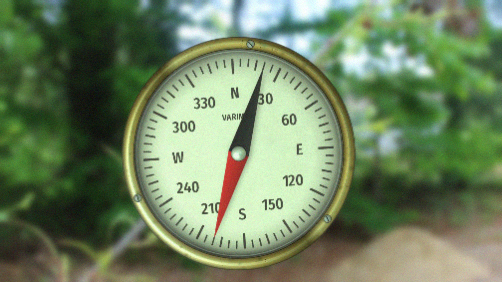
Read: 200°
